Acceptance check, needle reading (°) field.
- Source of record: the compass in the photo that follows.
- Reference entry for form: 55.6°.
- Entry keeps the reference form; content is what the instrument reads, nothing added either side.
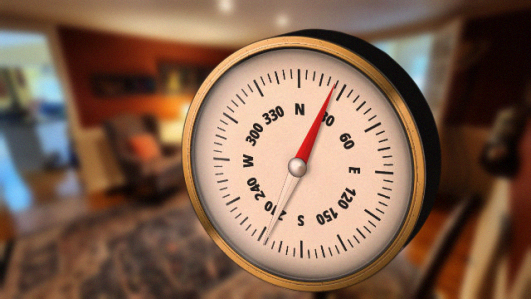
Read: 25°
